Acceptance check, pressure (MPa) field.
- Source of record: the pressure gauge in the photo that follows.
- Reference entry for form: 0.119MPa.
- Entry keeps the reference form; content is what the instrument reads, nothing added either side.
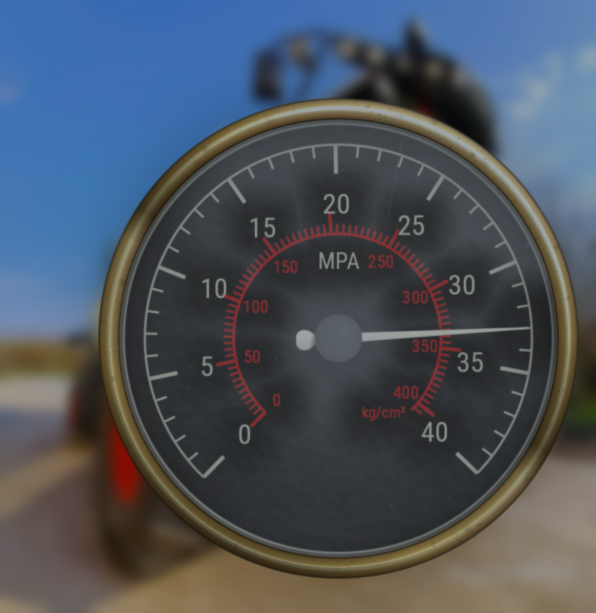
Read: 33MPa
